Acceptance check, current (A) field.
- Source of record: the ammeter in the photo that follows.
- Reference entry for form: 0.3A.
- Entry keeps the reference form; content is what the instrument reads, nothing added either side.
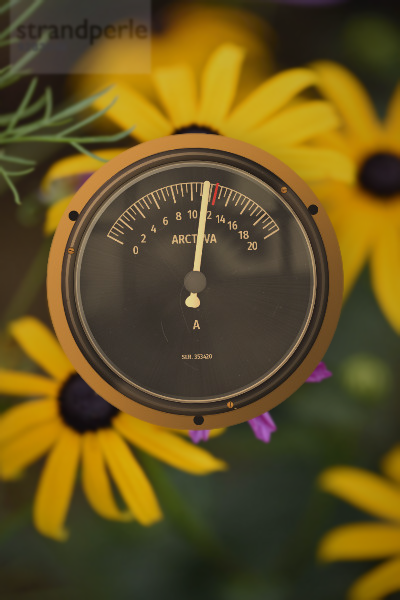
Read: 11.5A
